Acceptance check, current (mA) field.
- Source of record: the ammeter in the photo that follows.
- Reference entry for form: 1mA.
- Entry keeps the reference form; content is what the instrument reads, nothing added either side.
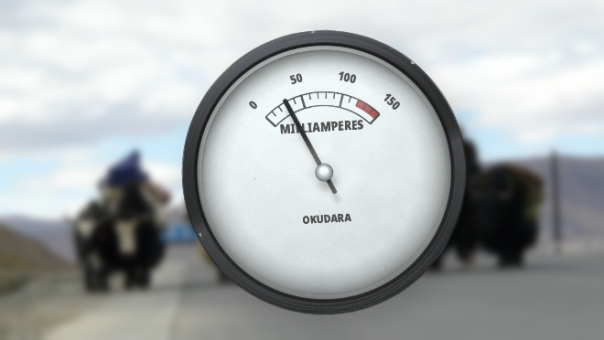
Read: 30mA
